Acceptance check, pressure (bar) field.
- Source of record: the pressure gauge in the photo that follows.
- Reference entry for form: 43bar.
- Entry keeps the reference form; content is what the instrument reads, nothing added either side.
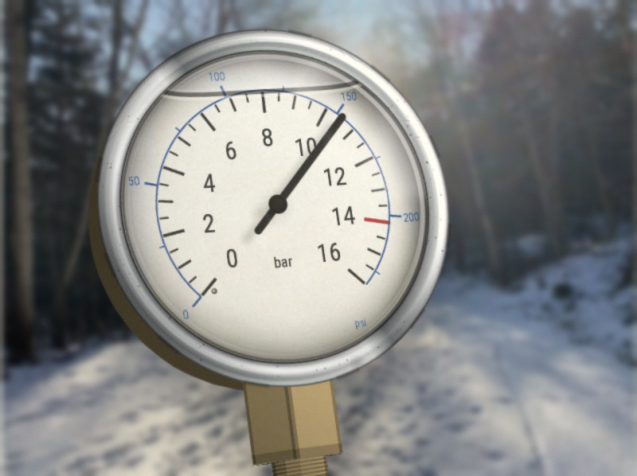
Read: 10.5bar
